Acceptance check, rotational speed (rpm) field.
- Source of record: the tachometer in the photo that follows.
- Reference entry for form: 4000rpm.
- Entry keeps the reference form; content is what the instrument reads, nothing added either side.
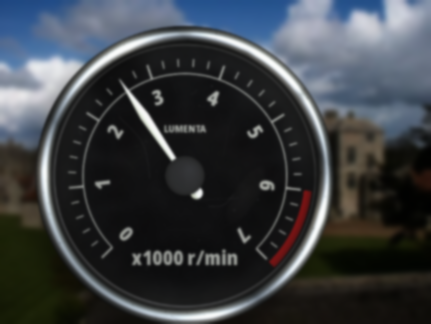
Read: 2600rpm
